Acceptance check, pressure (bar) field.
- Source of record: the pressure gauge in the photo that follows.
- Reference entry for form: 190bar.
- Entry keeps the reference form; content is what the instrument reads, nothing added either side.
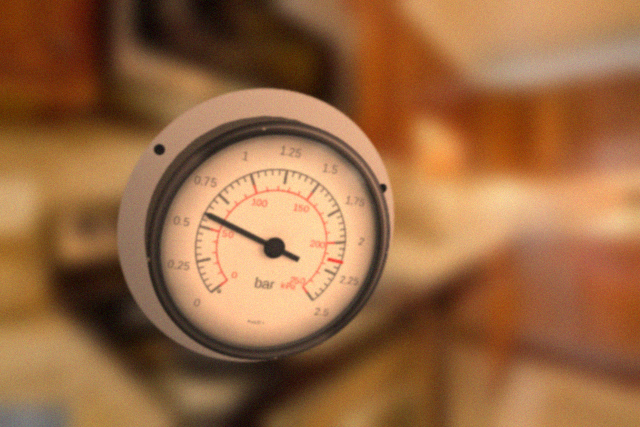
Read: 0.6bar
